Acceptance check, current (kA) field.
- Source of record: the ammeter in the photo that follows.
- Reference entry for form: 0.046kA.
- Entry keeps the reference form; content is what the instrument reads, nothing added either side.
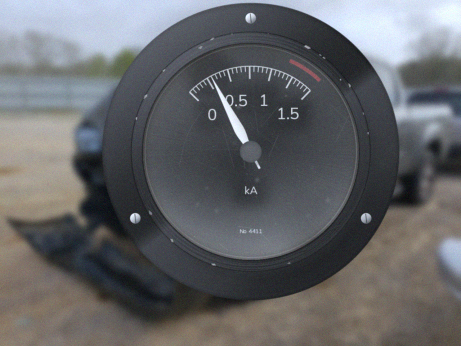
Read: 0.3kA
